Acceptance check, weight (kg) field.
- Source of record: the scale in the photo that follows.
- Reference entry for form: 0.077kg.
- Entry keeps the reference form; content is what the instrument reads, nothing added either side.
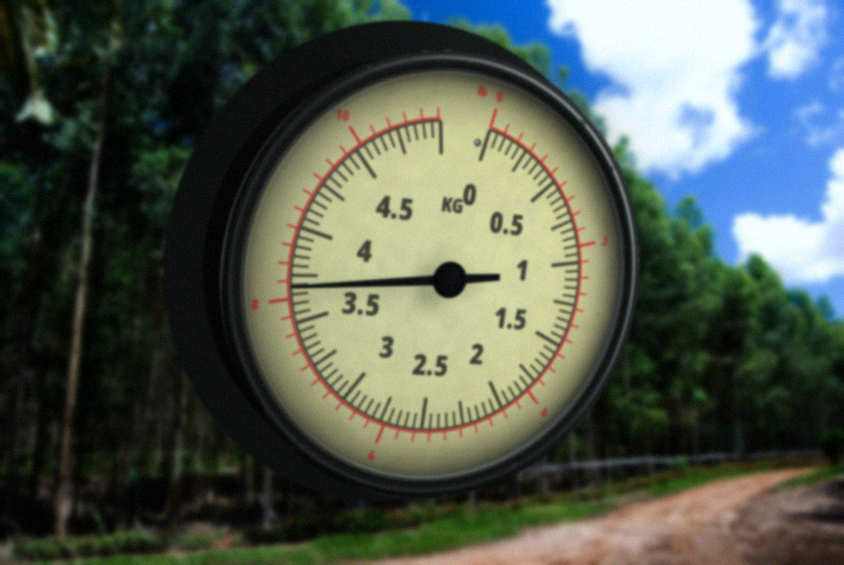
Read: 3.7kg
